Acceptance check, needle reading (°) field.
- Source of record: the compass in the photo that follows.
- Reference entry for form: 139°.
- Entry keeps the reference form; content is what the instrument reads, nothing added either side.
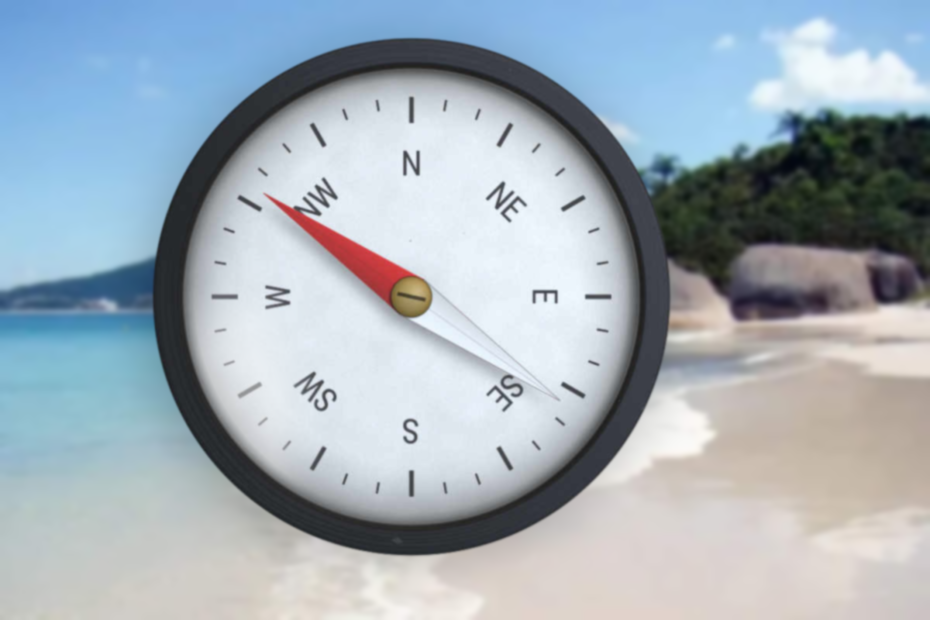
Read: 305°
